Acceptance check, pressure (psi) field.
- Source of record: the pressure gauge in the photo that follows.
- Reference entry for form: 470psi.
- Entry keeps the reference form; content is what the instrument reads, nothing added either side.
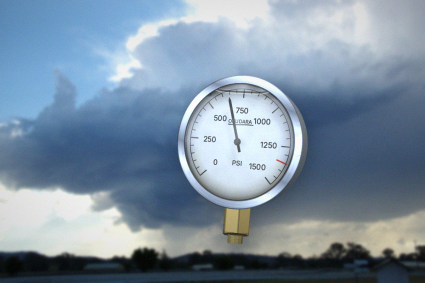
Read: 650psi
